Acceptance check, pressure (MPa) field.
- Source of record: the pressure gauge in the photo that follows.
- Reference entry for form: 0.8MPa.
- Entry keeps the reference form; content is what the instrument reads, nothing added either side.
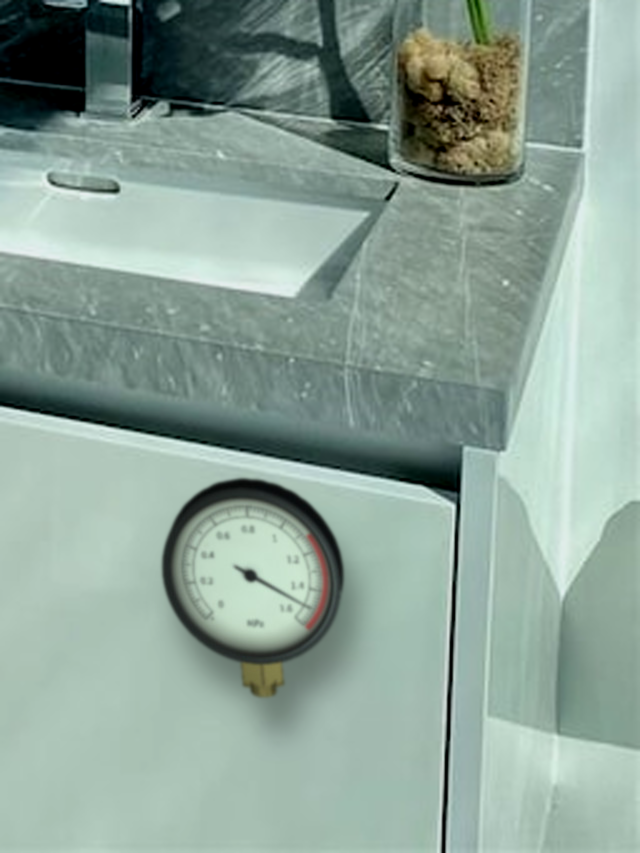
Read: 1.5MPa
